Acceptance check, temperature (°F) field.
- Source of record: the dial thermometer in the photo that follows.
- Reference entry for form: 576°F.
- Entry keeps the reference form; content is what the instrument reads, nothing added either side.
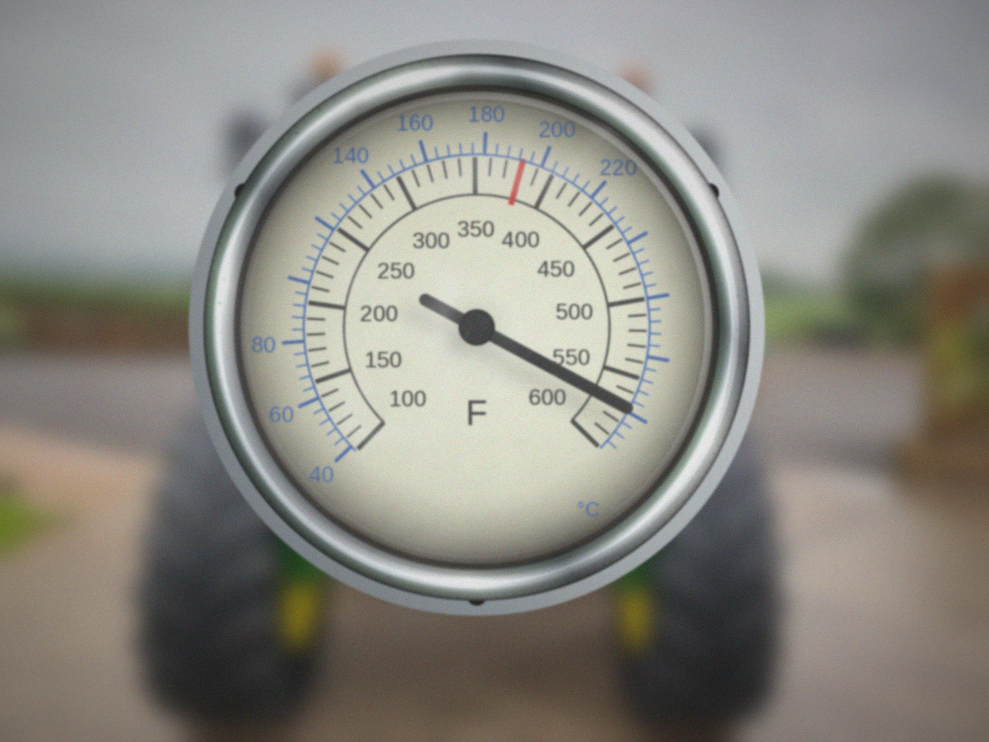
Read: 570°F
